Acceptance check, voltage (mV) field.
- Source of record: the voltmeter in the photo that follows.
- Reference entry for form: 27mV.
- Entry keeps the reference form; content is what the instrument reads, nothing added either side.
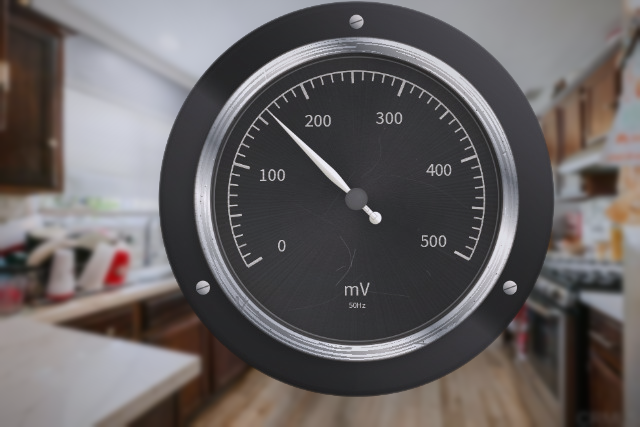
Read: 160mV
